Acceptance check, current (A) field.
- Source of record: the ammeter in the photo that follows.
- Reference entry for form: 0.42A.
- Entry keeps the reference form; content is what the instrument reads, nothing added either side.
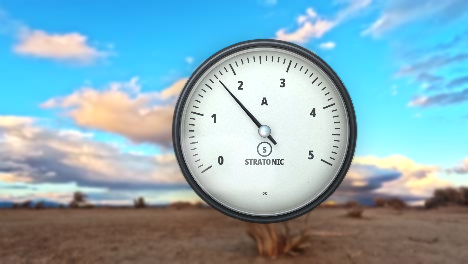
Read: 1.7A
